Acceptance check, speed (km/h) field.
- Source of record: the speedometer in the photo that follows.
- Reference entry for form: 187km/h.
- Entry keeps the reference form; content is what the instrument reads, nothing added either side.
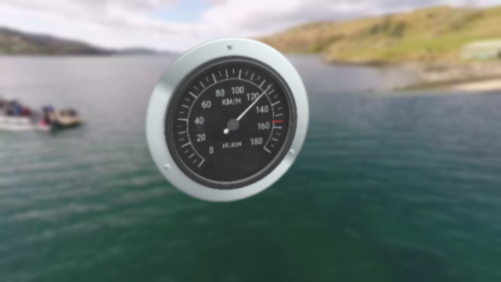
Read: 125km/h
